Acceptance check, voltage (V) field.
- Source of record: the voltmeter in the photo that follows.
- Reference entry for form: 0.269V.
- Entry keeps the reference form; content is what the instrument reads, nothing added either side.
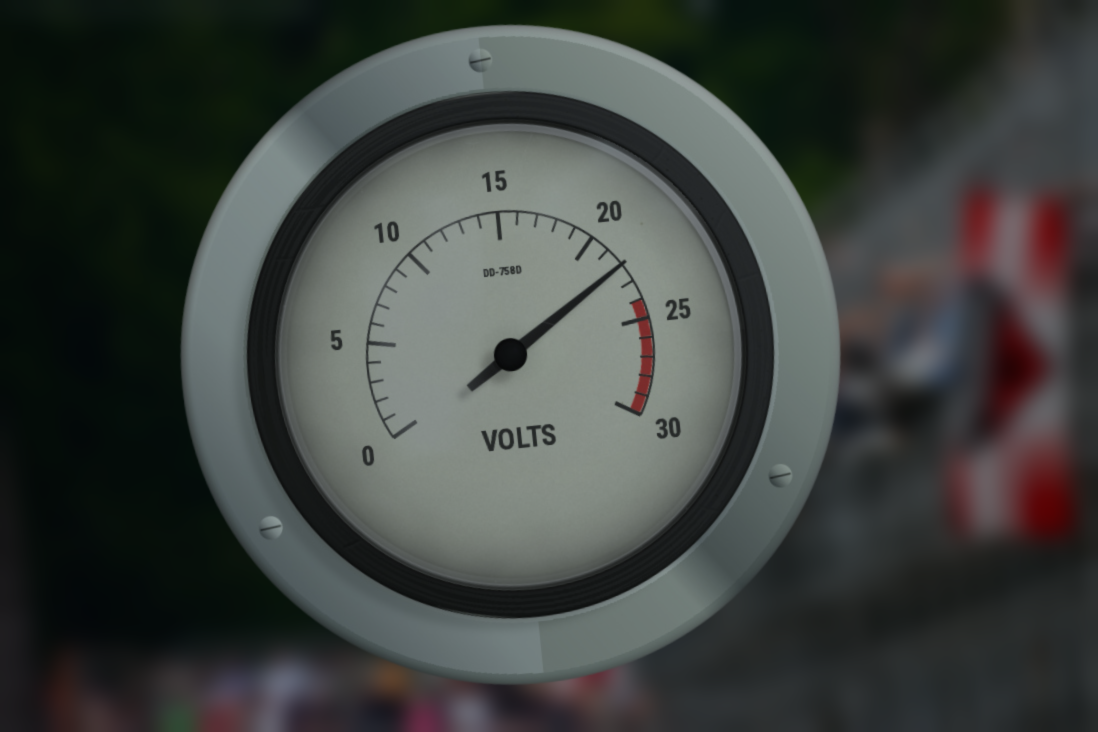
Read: 22V
